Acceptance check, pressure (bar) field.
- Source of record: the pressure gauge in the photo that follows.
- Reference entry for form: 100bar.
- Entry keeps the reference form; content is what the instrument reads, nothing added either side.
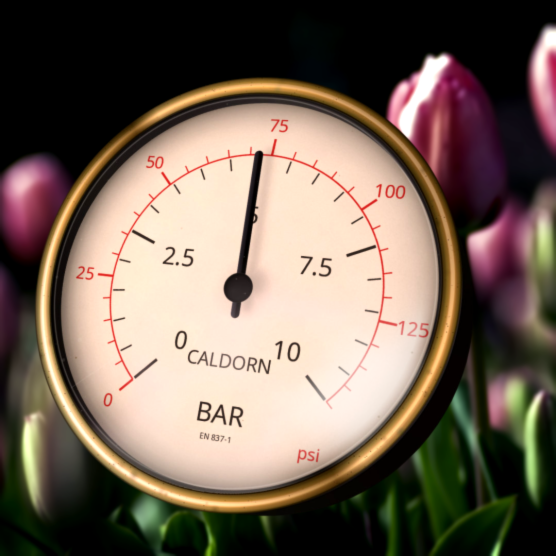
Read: 5bar
